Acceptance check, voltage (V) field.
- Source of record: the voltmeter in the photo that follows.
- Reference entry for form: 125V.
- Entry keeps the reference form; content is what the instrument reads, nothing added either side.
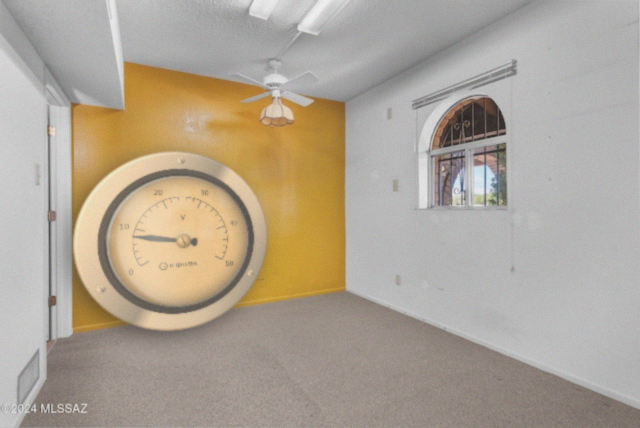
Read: 8V
